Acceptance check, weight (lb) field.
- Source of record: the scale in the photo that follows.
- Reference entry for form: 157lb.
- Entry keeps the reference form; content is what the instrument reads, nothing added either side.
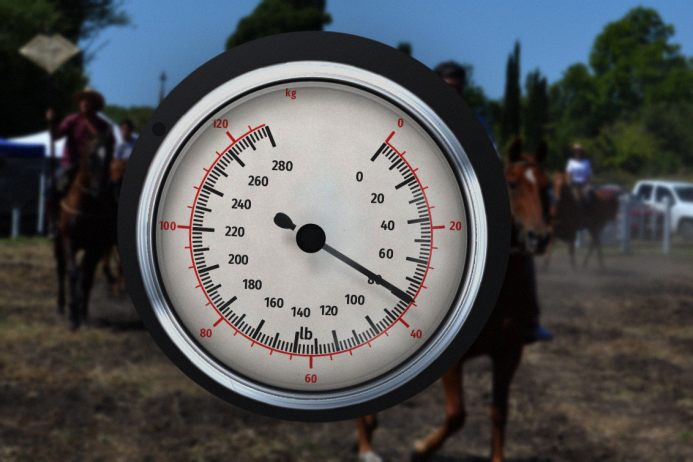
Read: 78lb
